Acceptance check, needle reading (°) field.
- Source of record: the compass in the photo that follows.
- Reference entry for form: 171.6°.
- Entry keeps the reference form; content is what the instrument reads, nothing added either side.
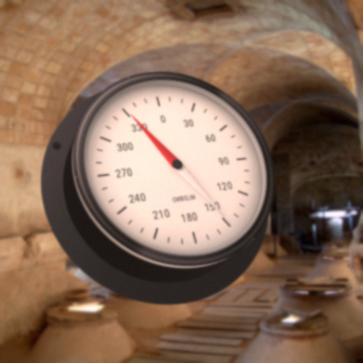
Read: 330°
